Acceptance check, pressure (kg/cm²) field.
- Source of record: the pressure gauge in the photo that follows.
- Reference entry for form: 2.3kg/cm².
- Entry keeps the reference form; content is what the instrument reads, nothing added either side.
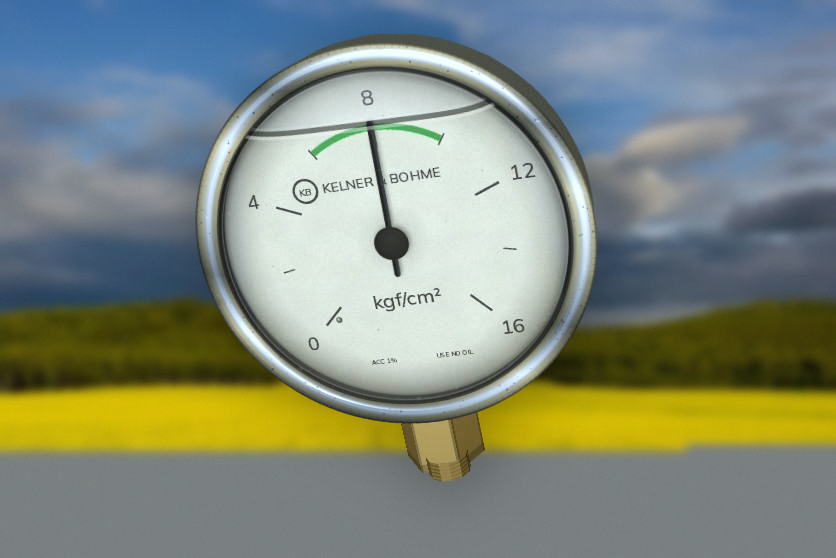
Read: 8kg/cm²
